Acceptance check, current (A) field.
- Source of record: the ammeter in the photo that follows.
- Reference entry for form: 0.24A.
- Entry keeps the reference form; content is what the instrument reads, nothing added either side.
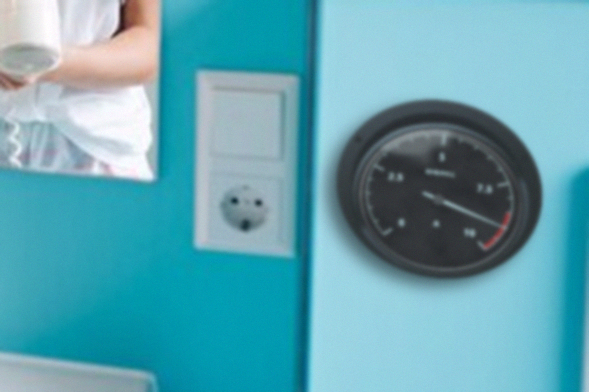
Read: 9A
